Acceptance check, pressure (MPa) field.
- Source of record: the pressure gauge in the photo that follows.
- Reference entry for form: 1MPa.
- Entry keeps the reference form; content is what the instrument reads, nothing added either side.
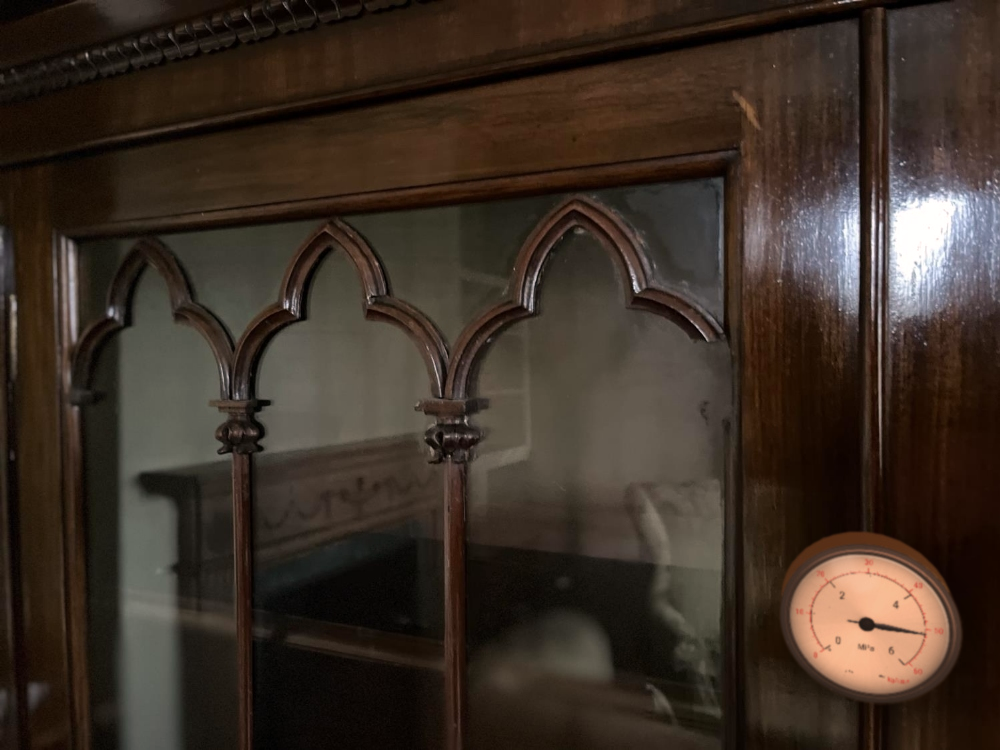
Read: 5MPa
